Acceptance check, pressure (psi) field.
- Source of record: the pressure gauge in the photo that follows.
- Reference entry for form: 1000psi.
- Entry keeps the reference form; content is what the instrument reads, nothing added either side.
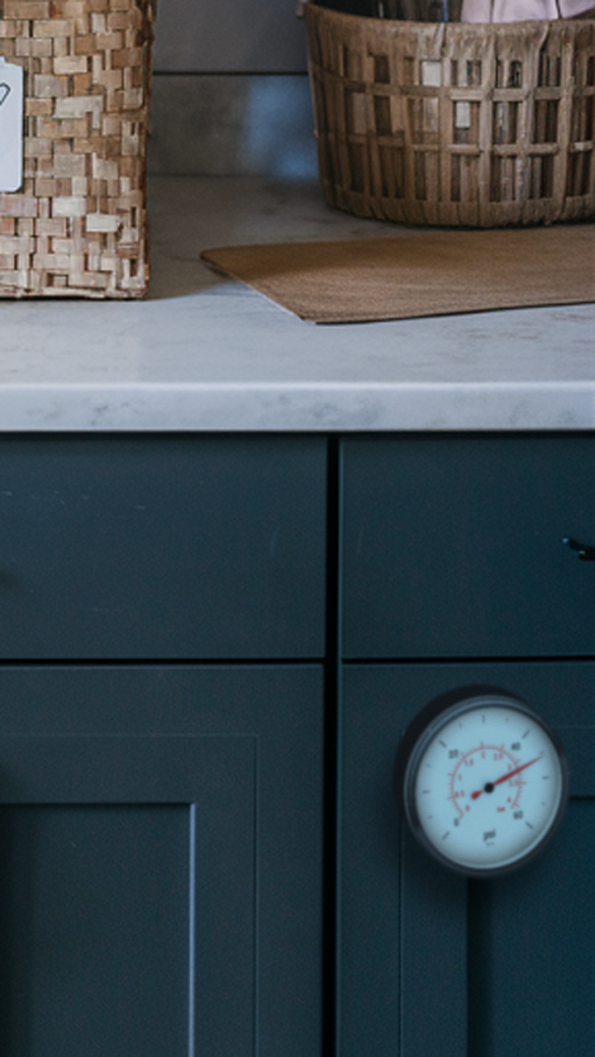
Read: 45psi
